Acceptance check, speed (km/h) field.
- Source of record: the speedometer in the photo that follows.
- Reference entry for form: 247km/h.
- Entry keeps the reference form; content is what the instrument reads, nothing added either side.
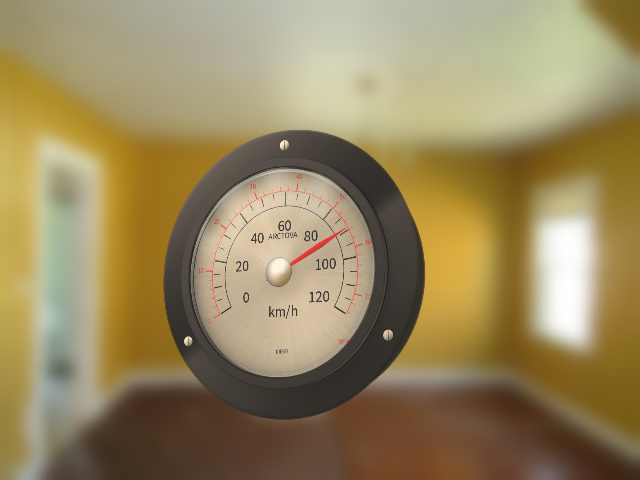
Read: 90km/h
